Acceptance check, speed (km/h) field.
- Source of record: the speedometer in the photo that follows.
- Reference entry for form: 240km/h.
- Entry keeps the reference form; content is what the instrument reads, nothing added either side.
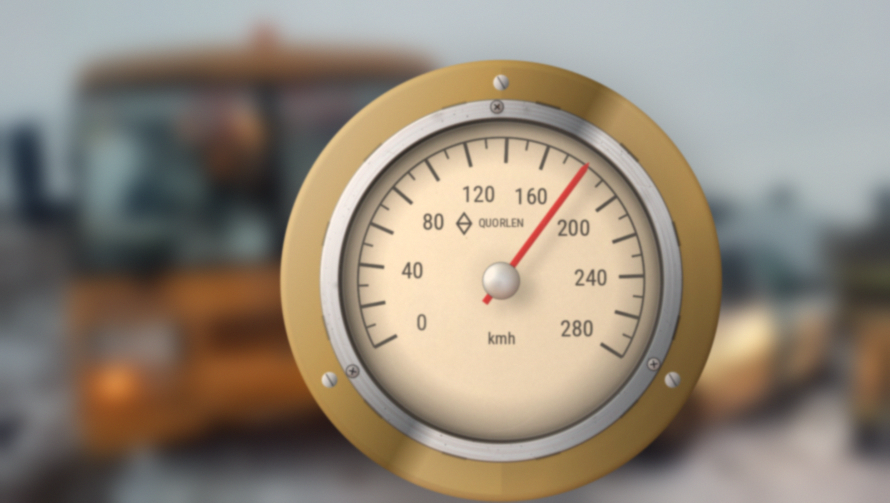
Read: 180km/h
